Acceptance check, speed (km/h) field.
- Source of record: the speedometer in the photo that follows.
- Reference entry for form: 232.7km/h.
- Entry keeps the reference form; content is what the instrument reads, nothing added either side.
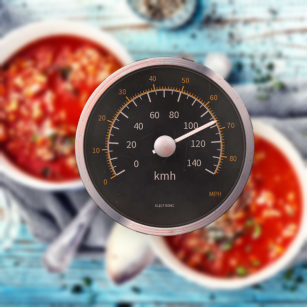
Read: 107.5km/h
